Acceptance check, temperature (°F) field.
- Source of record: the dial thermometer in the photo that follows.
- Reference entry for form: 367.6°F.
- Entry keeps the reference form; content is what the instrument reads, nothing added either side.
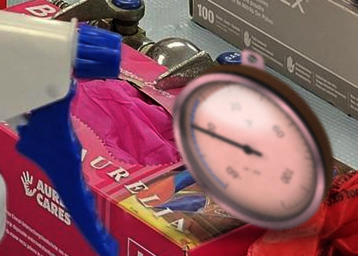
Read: -20°F
